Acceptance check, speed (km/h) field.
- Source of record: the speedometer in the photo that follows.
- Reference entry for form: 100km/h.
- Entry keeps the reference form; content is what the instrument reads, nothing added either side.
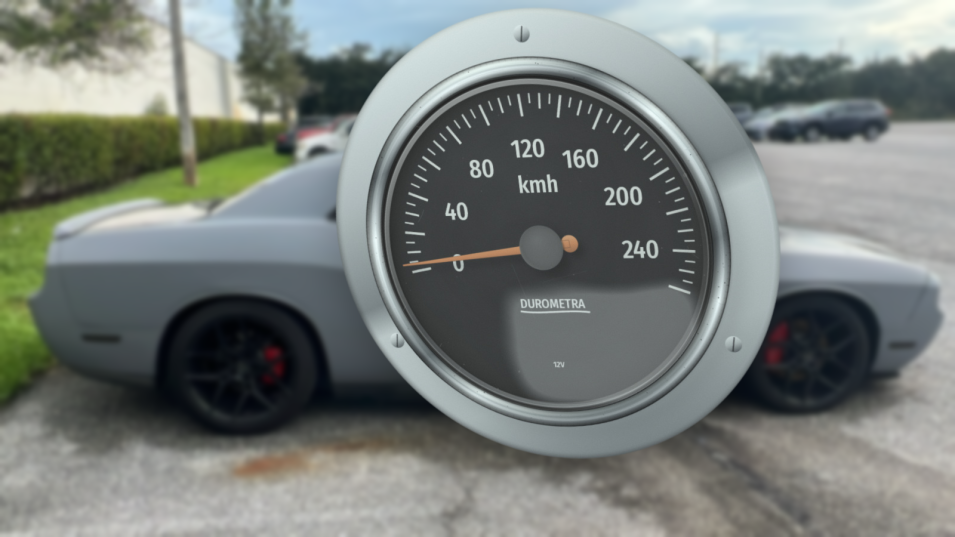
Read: 5km/h
